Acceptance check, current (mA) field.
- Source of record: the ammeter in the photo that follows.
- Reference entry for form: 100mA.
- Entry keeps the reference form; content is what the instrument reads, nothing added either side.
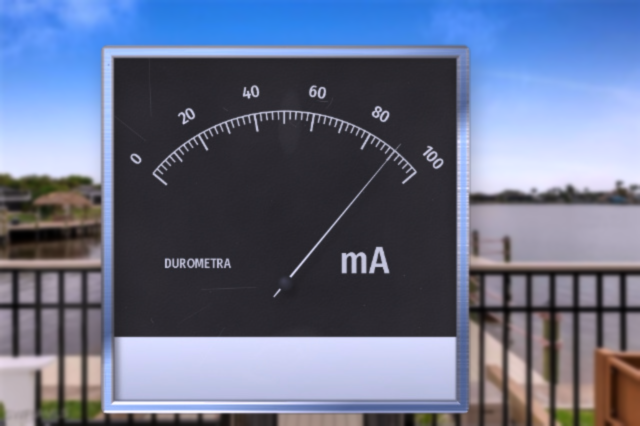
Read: 90mA
